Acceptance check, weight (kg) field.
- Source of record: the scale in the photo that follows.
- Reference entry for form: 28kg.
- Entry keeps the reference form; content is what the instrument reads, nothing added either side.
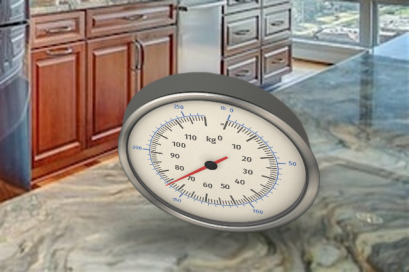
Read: 75kg
